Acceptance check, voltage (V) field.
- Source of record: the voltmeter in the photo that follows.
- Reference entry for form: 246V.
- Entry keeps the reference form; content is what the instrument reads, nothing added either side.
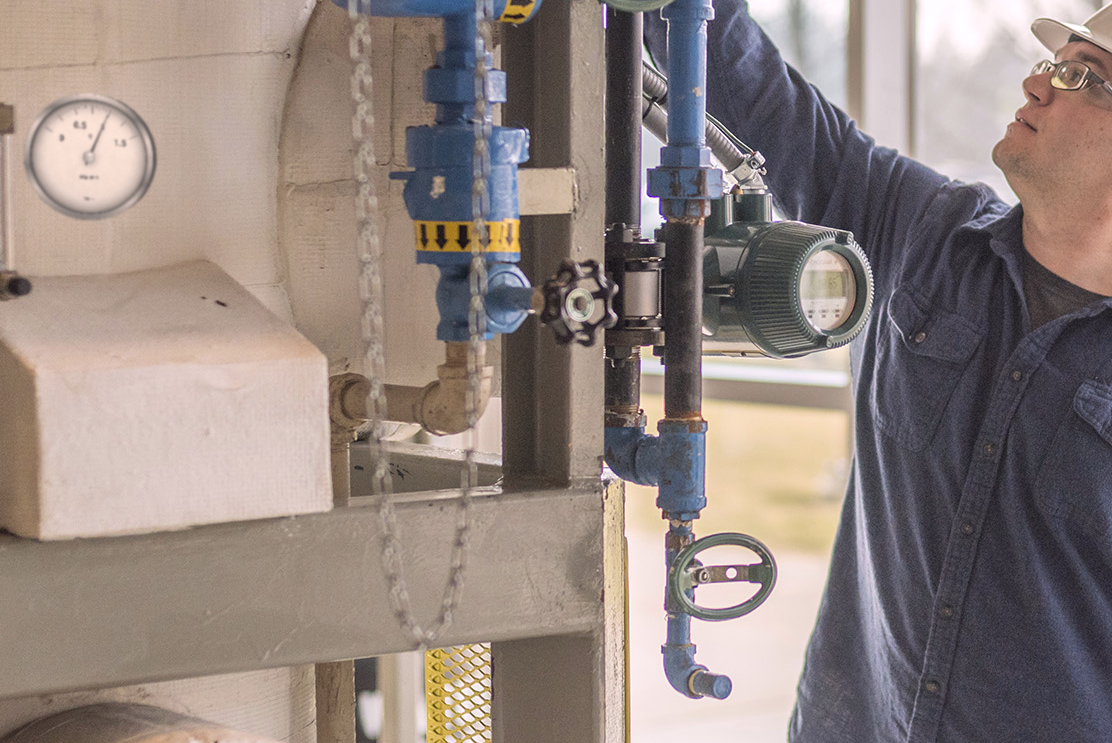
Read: 1V
